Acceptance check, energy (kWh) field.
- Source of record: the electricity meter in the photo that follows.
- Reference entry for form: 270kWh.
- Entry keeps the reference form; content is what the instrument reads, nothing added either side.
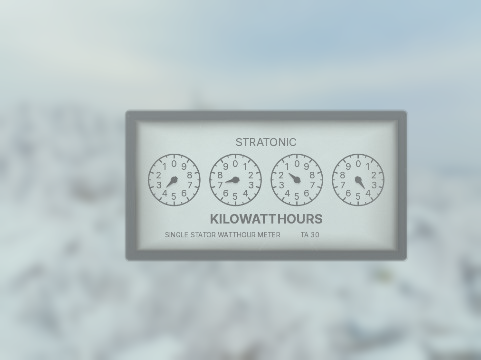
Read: 3714kWh
